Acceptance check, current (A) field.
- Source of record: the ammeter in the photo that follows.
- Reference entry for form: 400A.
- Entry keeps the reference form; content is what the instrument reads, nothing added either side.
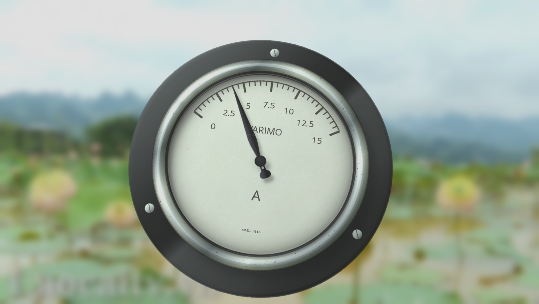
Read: 4A
